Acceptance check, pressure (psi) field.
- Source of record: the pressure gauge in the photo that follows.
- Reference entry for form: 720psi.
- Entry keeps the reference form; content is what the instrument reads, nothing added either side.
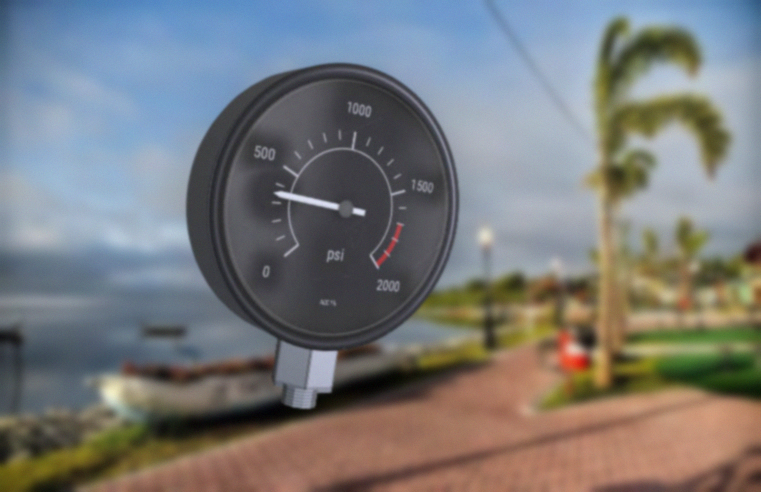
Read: 350psi
